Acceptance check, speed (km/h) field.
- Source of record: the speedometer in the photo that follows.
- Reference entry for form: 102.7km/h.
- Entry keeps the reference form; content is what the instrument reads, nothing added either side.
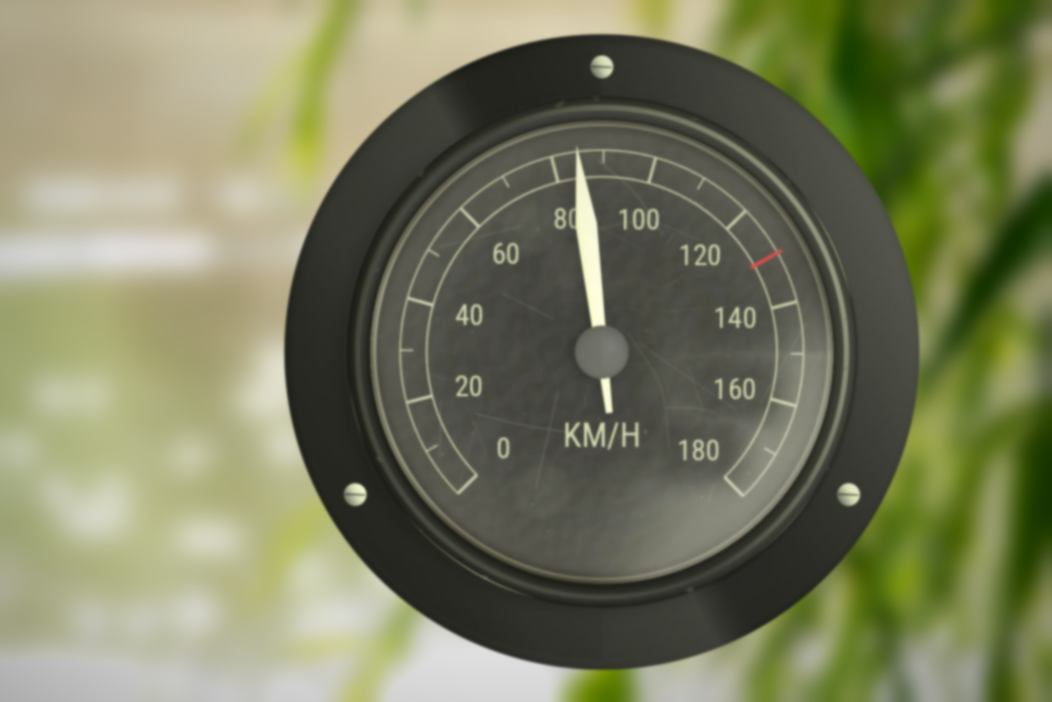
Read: 85km/h
